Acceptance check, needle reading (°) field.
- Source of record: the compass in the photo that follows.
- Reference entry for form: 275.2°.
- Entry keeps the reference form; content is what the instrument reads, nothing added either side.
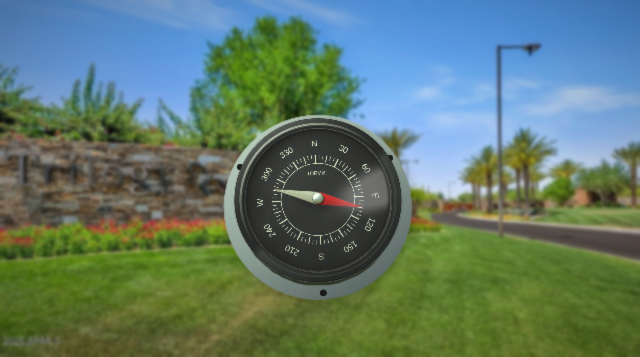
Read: 105°
